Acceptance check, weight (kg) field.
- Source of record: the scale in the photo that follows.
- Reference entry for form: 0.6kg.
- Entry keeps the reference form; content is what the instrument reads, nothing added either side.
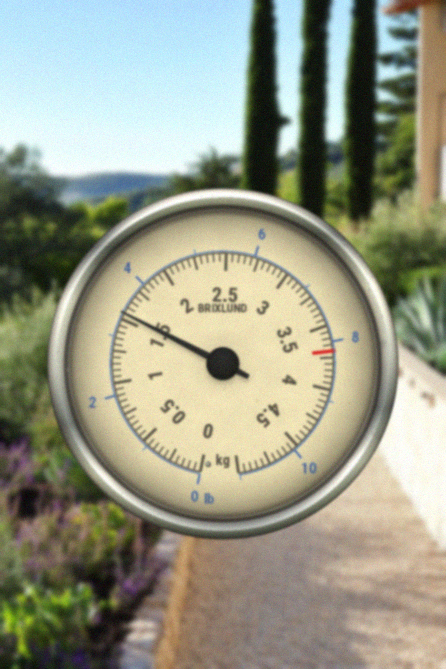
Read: 1.55kg
